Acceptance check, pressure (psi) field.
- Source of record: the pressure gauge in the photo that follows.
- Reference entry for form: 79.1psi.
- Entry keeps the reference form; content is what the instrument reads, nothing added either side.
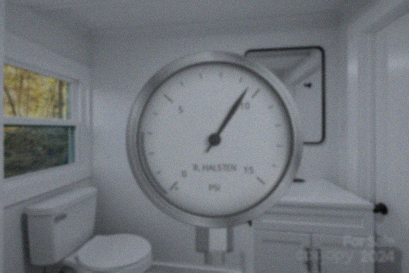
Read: 9.5psi
